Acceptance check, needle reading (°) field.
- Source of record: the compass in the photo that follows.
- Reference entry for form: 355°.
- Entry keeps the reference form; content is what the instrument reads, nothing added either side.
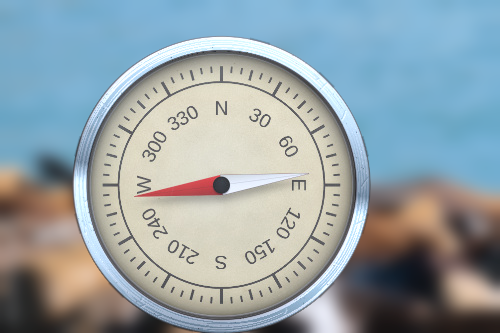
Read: 262.5°
